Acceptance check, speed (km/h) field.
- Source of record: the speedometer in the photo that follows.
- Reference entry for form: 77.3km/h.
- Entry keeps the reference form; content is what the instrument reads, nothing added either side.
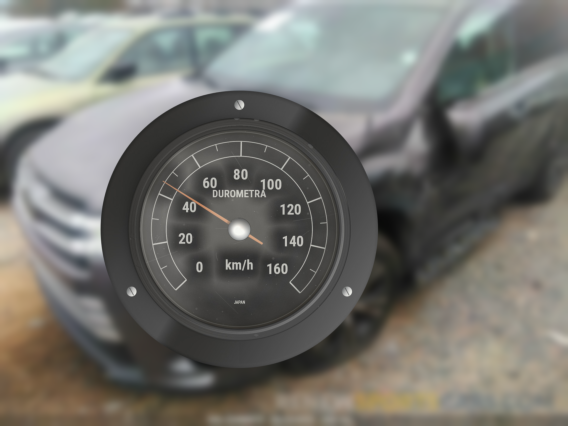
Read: 45km/h
